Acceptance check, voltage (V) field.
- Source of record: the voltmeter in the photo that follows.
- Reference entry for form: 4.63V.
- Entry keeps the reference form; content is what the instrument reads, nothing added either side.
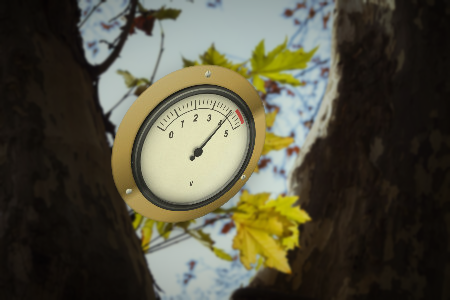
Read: 4V
